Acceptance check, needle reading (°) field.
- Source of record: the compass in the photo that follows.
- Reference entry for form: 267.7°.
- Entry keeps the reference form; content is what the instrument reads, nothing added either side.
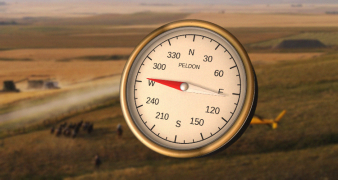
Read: 275°
